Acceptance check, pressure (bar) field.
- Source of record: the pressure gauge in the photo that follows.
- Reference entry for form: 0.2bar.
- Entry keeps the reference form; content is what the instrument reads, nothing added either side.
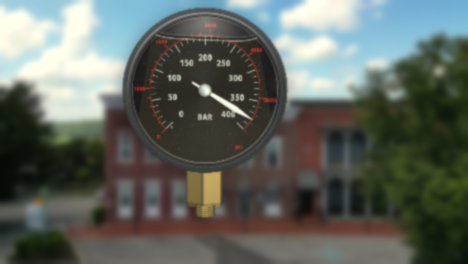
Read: 380bar
